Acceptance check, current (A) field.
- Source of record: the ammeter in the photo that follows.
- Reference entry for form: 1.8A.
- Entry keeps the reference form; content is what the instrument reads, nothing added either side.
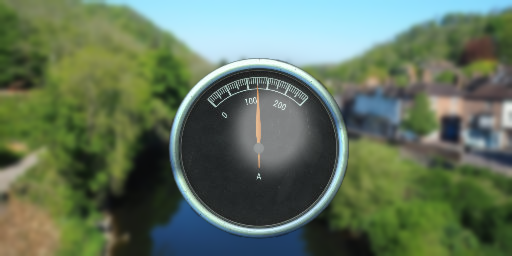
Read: 125A
